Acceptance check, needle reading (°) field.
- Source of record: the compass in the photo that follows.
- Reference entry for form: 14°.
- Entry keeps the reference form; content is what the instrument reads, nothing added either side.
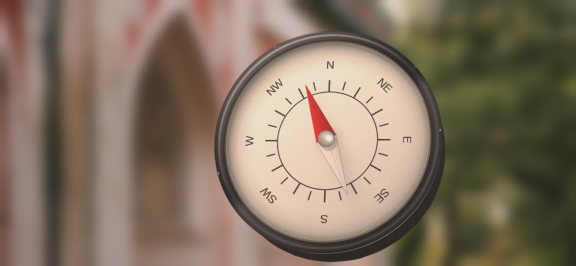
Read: 337.5°
